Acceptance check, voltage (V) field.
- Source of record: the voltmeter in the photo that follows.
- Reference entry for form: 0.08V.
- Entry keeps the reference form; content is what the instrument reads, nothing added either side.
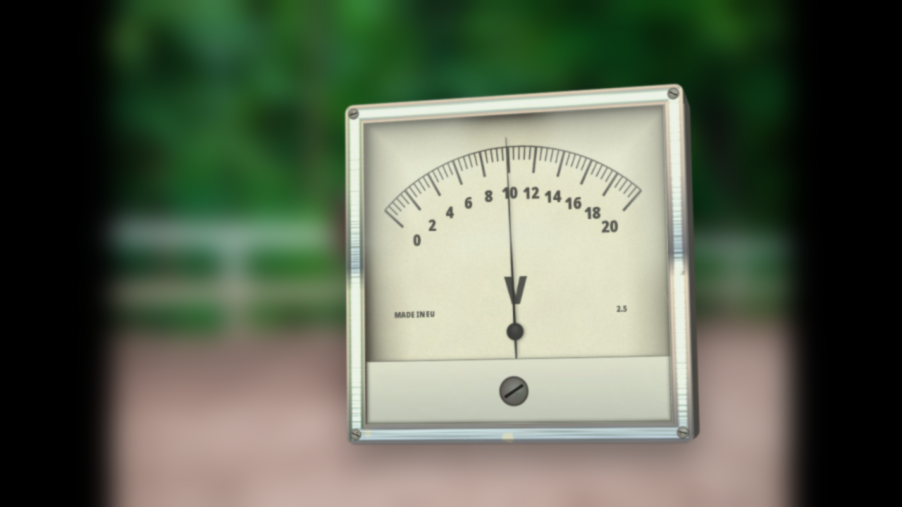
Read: 10V
